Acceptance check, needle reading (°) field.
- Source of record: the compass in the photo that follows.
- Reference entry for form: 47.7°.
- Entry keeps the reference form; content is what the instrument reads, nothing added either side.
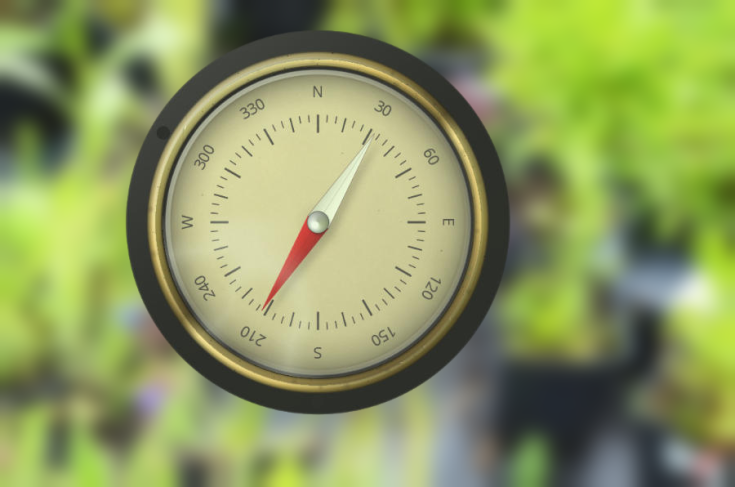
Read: 212.5°
